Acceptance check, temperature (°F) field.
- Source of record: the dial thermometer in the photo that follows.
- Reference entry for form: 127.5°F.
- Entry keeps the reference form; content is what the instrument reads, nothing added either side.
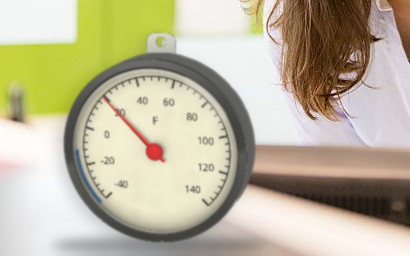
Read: 20°F
